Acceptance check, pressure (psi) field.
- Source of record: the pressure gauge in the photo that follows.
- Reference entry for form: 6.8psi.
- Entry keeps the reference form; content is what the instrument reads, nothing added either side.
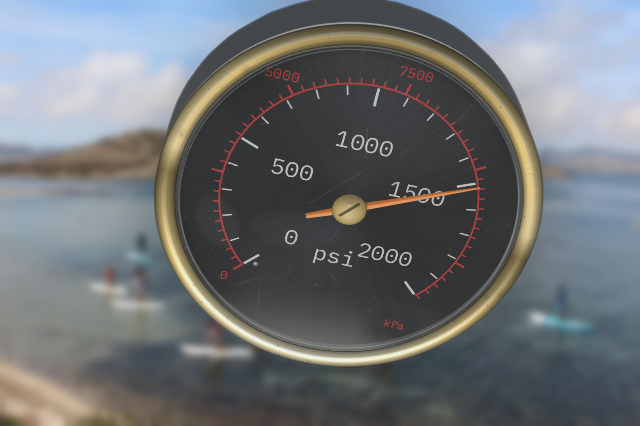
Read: 1500psi
